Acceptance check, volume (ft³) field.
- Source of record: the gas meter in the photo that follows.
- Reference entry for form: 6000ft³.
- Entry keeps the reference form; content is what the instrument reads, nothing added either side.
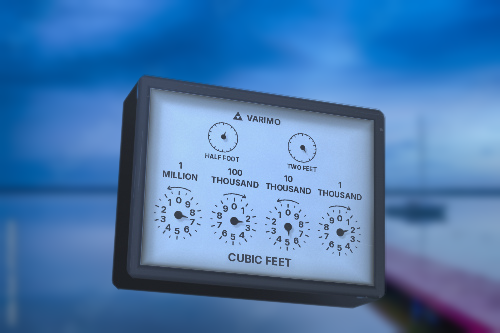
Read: 725200ft³
